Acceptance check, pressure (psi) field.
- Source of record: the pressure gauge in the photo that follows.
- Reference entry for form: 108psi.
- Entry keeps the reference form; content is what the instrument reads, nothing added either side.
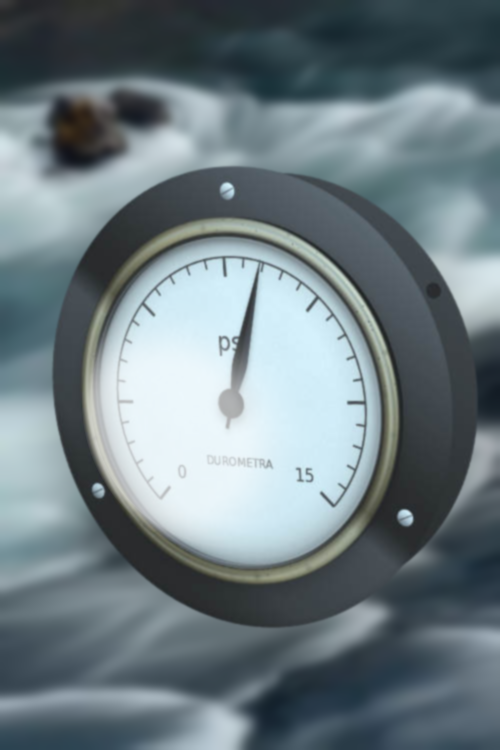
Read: 8.5psi
